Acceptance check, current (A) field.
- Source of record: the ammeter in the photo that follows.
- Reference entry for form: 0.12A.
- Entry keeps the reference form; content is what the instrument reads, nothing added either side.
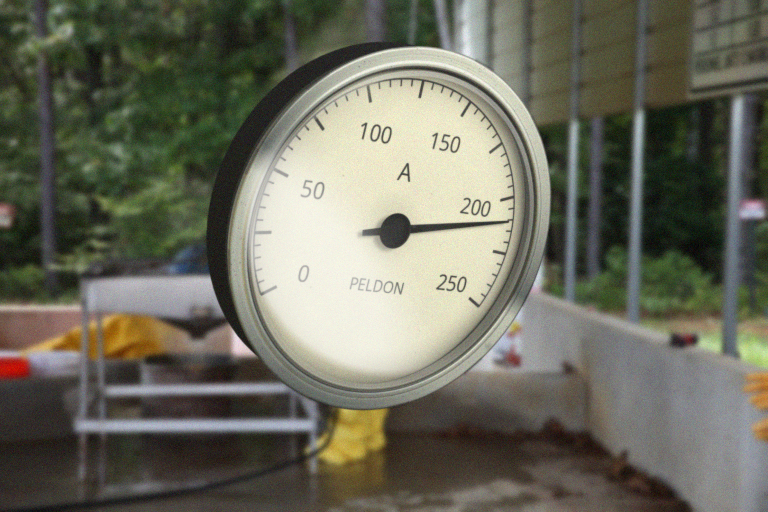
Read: 210A
